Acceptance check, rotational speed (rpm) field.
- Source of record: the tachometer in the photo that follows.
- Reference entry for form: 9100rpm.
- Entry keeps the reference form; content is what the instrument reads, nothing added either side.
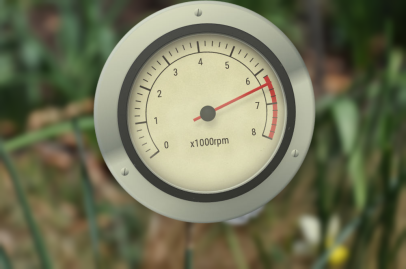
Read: 6400rpm
